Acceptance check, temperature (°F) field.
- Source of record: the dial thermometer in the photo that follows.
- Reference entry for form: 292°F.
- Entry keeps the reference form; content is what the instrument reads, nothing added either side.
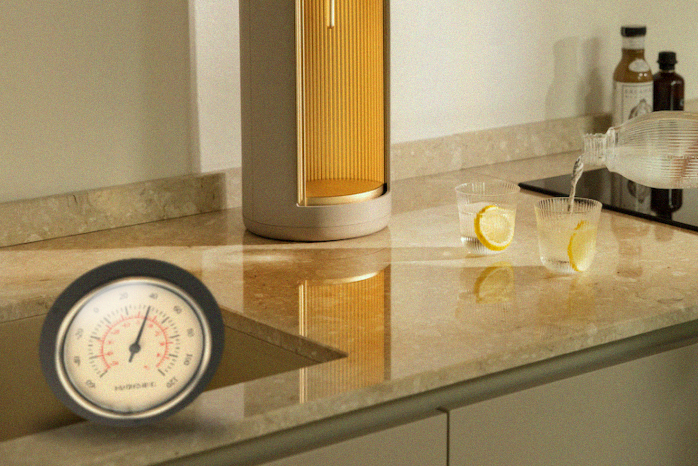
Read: 40°F
